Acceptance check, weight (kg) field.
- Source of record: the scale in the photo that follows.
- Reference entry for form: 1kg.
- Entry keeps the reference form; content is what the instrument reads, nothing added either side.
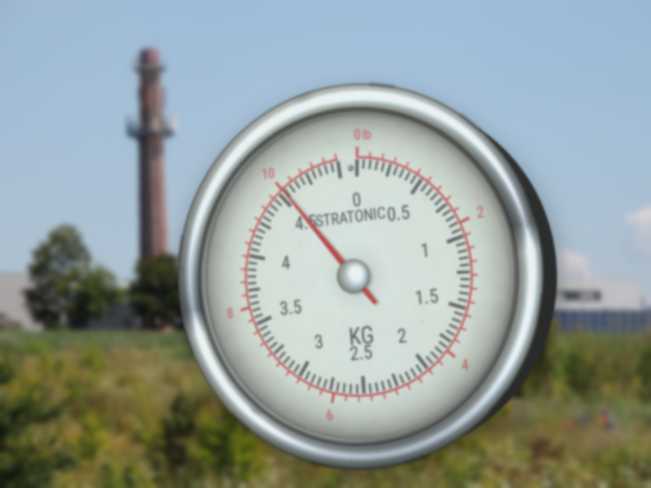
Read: 4.55kg
